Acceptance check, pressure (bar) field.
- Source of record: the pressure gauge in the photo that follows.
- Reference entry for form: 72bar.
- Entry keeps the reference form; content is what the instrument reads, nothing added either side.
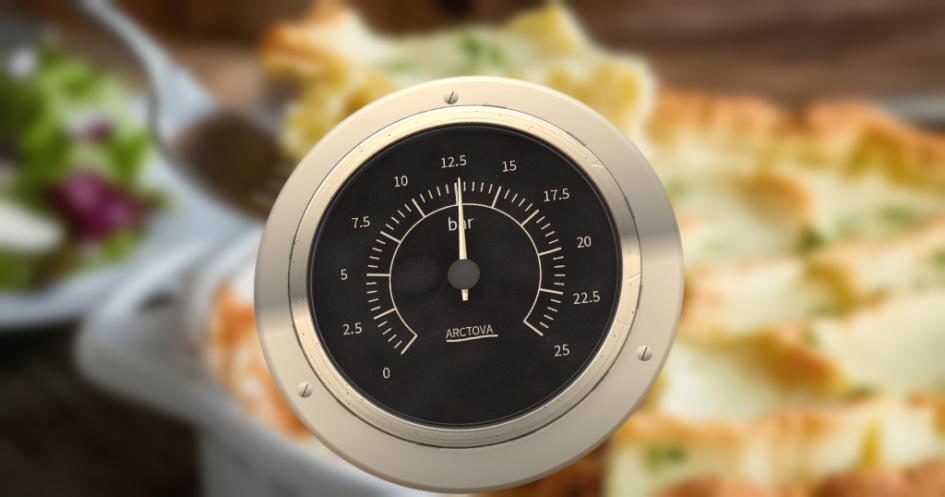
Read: 12.75bar
